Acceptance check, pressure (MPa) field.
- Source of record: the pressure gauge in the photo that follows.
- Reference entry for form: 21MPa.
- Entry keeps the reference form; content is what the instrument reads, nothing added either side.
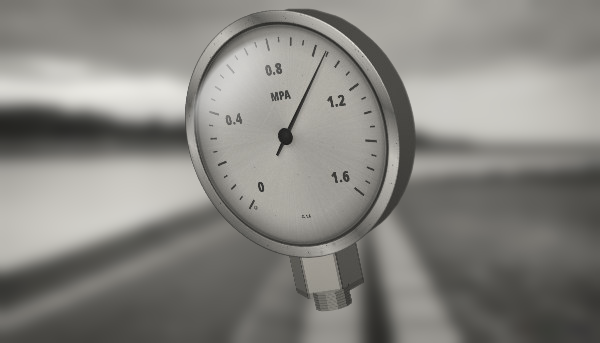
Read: 1.05MPa
